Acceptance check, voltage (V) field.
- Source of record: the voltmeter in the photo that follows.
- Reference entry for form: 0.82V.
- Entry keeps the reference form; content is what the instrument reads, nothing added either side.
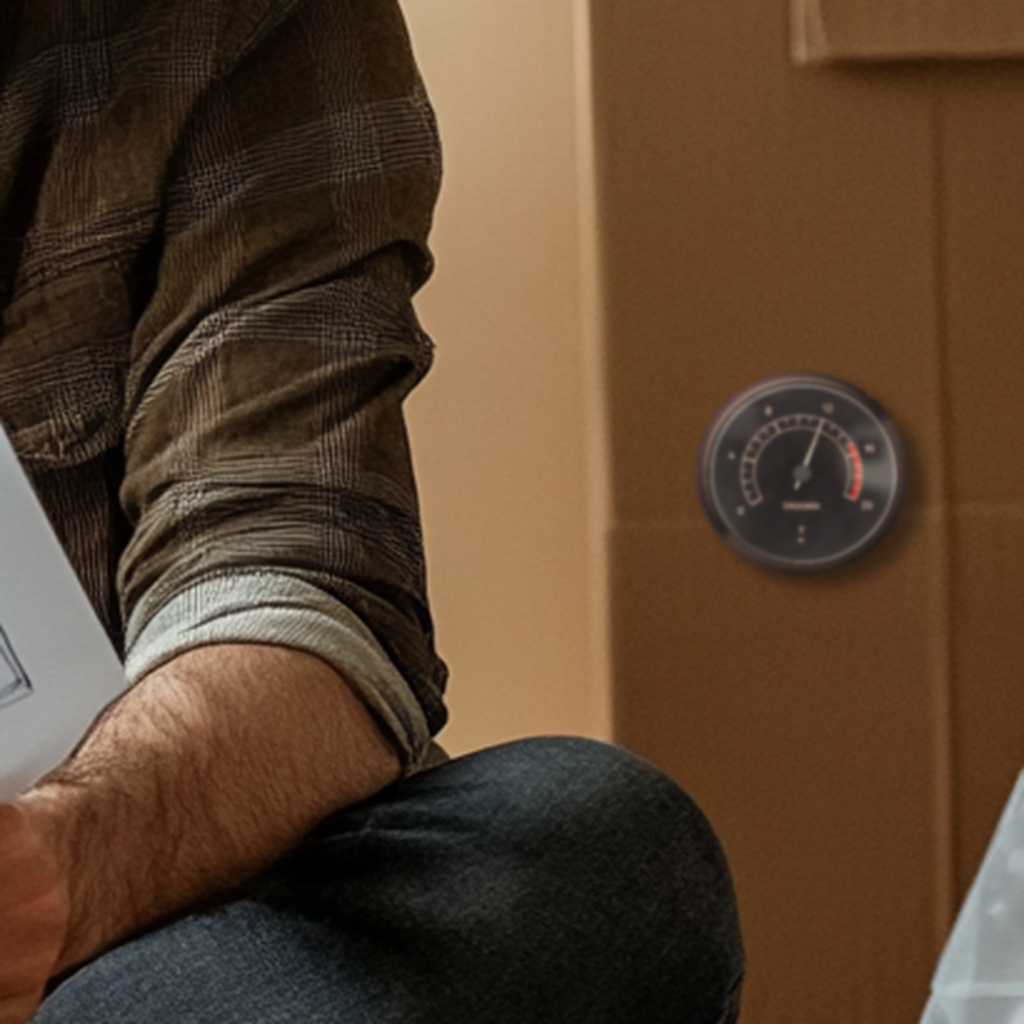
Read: 12V
